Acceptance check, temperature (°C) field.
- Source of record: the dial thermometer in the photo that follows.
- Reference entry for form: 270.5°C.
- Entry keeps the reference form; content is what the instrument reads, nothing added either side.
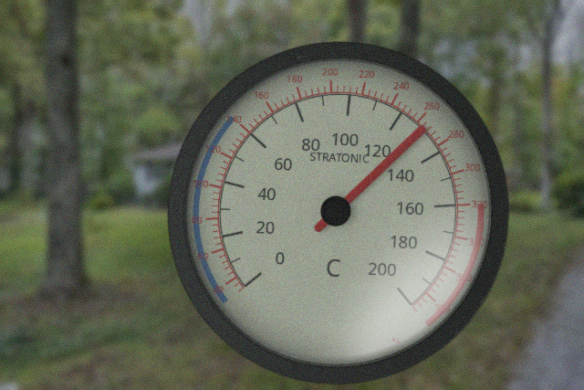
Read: 130°C
